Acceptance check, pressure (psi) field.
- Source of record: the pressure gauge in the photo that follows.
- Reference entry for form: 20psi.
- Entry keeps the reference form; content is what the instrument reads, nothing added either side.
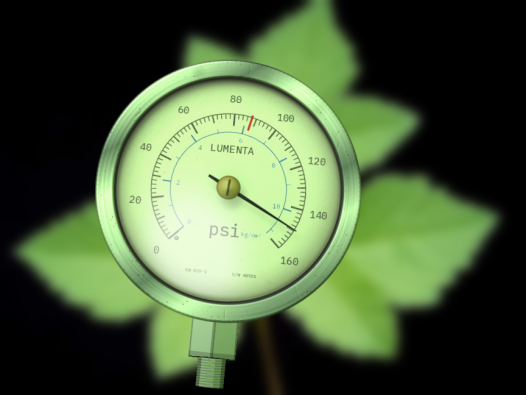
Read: 150psi
